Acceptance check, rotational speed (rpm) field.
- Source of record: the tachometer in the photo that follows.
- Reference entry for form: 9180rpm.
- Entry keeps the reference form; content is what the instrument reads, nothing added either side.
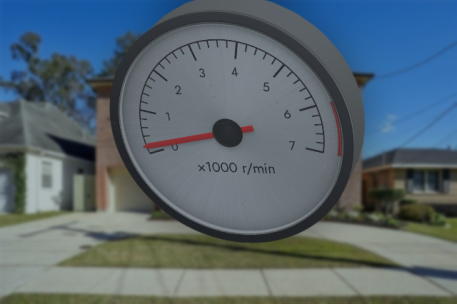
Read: 200rpm
